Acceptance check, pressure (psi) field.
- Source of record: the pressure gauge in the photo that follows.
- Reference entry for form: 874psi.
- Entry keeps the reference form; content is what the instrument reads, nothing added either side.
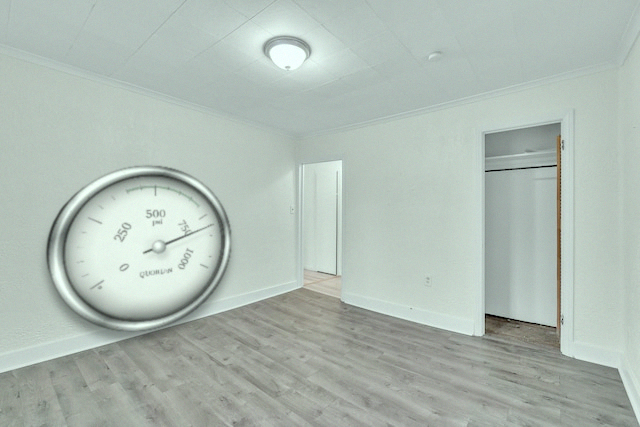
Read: 800psi
